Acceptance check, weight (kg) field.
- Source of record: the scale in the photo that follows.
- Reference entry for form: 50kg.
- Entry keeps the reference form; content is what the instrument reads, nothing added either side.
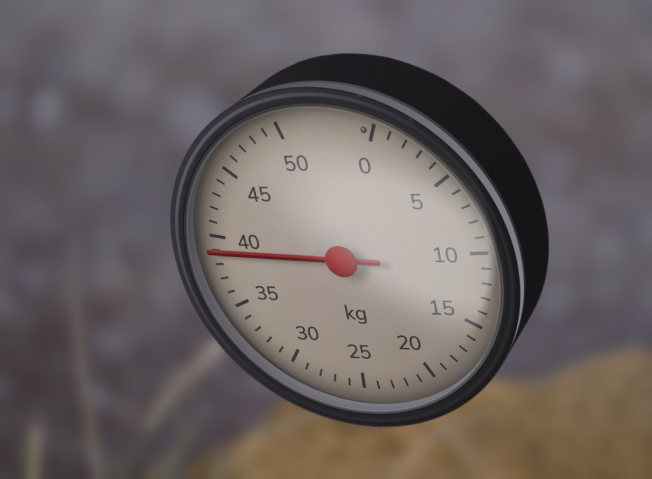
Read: 39kg
